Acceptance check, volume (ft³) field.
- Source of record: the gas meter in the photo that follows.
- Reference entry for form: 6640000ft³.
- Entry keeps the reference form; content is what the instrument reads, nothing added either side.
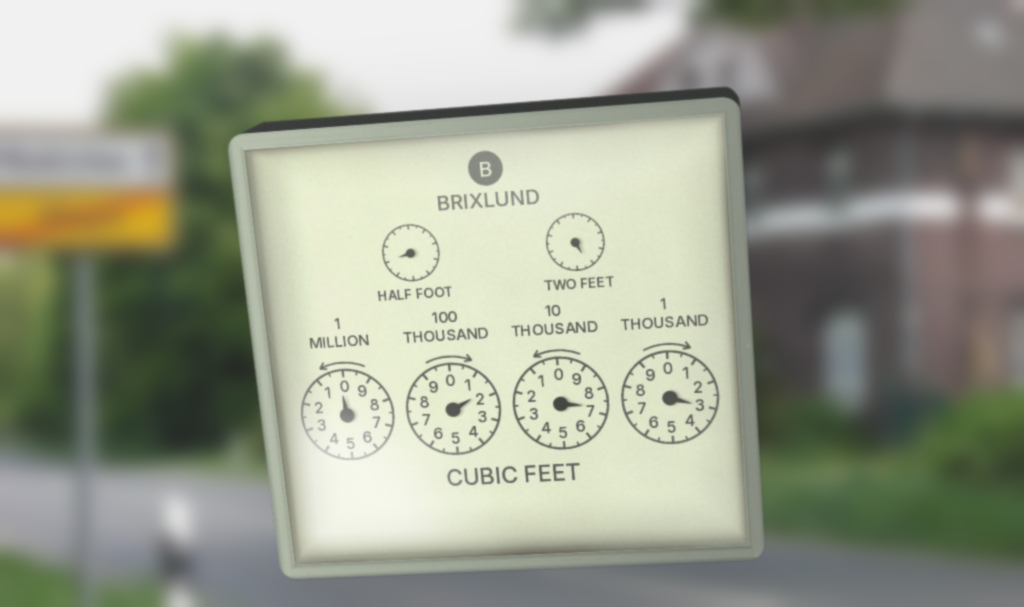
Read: 17300ft³
